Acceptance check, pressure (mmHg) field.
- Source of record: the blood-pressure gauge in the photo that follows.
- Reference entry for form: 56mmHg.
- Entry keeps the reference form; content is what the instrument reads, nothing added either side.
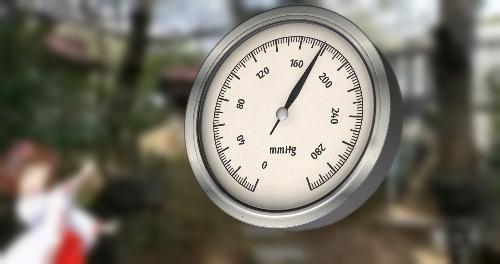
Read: 180mmHg
